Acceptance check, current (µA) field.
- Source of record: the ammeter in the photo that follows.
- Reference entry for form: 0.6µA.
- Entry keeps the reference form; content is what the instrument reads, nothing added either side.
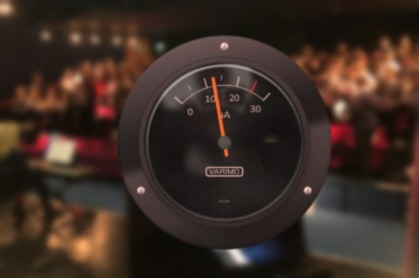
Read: 12.5µA
